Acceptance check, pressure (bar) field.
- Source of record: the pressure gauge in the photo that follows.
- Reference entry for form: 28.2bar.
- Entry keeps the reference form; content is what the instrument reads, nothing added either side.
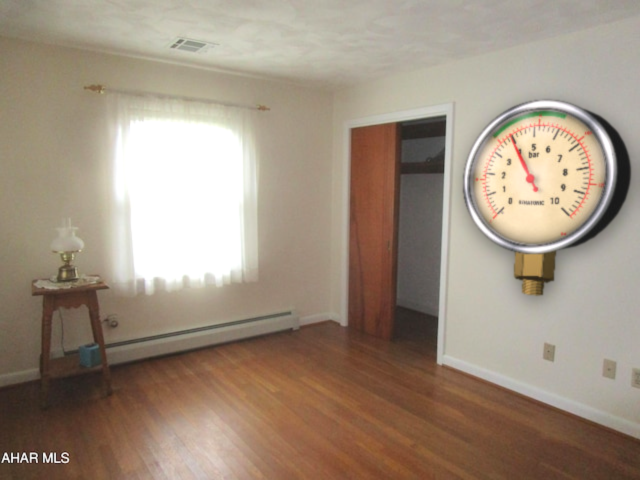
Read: 4bar
